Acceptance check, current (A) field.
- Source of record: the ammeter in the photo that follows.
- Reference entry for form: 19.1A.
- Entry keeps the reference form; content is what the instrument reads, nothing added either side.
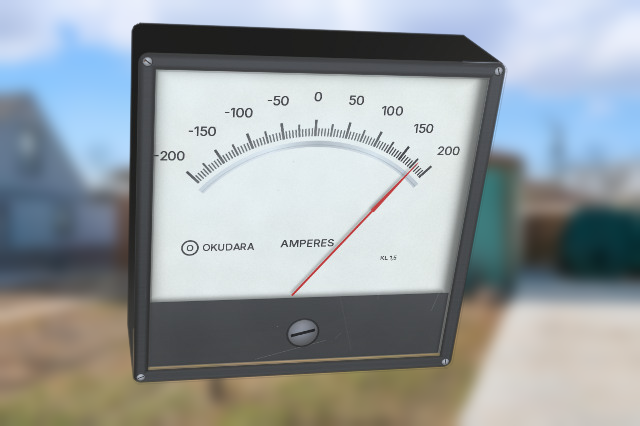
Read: 175A
